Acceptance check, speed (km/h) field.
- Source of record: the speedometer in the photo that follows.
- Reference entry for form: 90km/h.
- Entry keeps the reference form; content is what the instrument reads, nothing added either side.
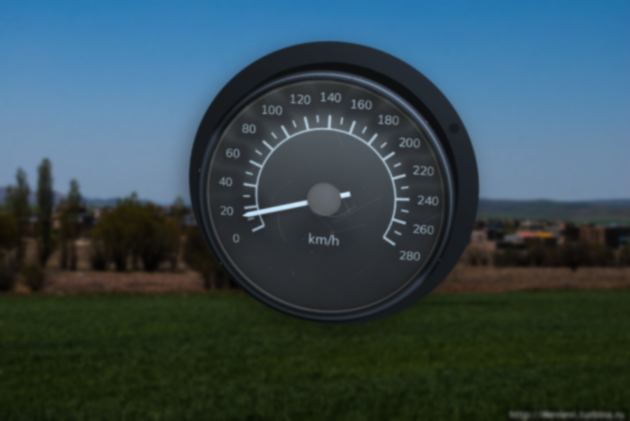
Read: 15km/h
